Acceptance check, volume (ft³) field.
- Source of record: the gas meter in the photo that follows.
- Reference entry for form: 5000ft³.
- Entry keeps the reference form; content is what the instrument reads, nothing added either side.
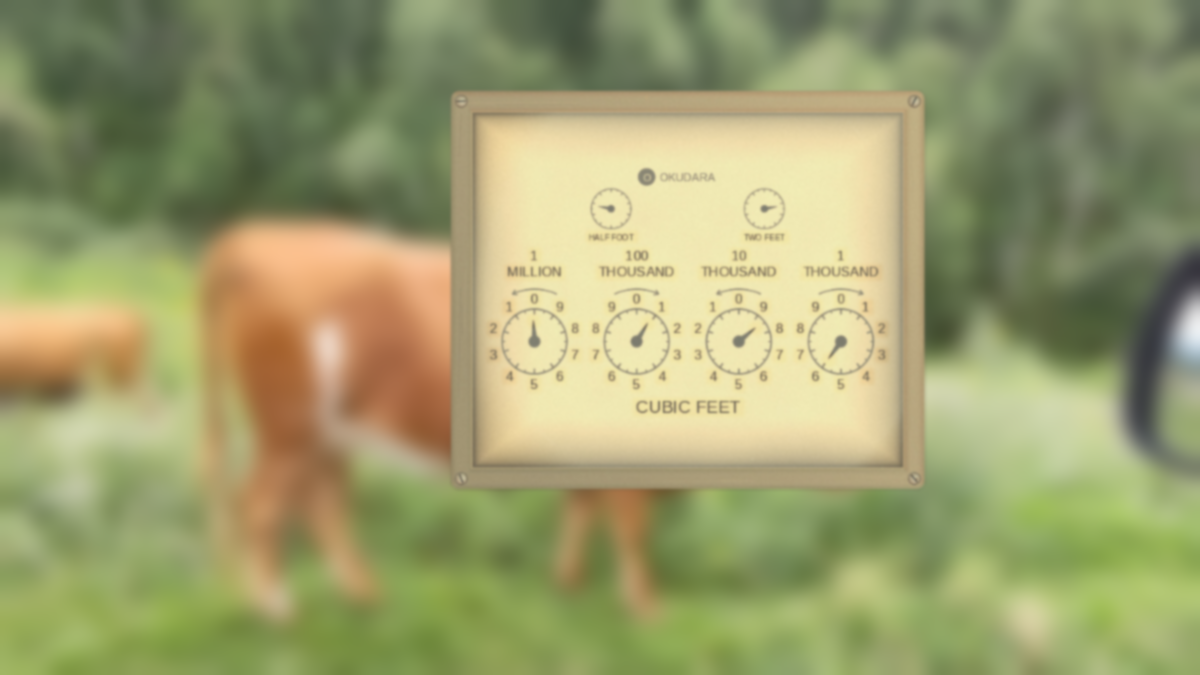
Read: 8600ft³
